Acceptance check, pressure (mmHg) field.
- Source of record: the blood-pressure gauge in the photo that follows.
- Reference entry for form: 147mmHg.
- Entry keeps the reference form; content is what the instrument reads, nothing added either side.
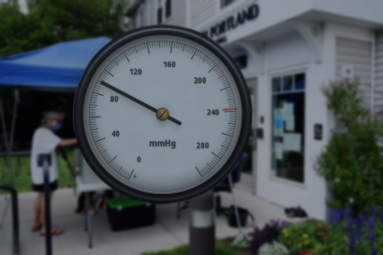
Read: 90mmHg
